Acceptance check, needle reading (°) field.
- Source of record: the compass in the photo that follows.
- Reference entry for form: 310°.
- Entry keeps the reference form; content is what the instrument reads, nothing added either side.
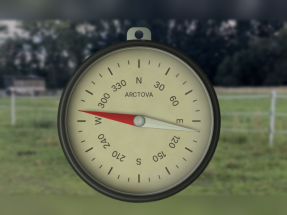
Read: 280°
